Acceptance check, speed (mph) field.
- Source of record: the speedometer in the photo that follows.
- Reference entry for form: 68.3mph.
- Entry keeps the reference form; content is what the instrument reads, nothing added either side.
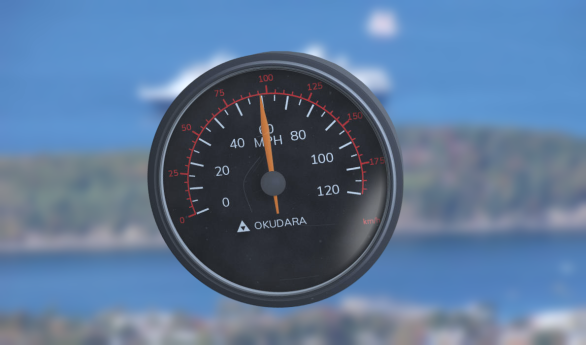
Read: 60mph
